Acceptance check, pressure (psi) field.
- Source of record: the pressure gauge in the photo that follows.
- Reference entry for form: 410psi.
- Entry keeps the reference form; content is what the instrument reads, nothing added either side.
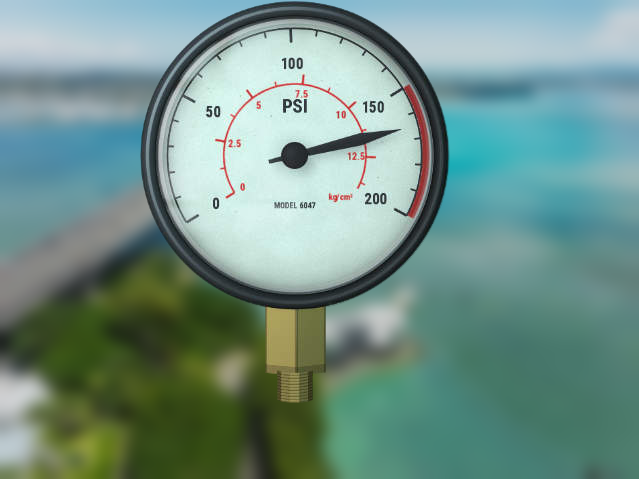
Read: 165psi
